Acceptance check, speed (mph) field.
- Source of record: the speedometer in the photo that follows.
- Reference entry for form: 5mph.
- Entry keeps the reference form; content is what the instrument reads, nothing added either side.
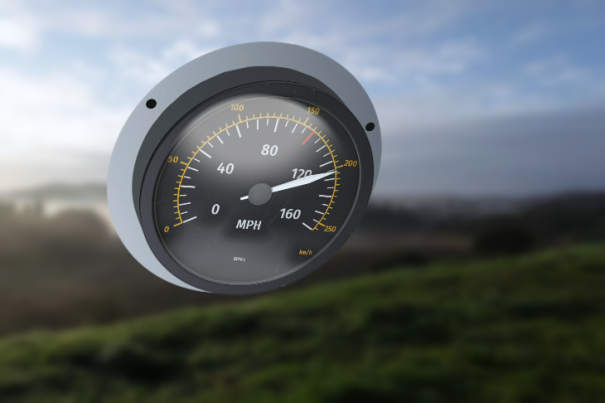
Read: 125mph
